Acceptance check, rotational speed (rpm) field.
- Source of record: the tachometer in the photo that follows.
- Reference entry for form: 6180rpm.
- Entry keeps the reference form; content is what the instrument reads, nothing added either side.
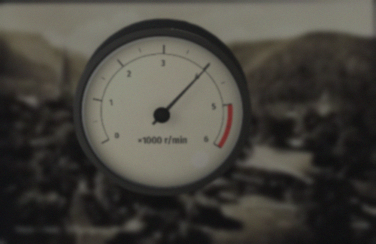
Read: 4000rpm
